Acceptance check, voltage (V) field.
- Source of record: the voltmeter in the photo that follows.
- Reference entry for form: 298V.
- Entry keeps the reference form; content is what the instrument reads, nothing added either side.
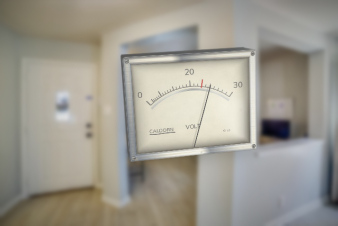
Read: 25V
